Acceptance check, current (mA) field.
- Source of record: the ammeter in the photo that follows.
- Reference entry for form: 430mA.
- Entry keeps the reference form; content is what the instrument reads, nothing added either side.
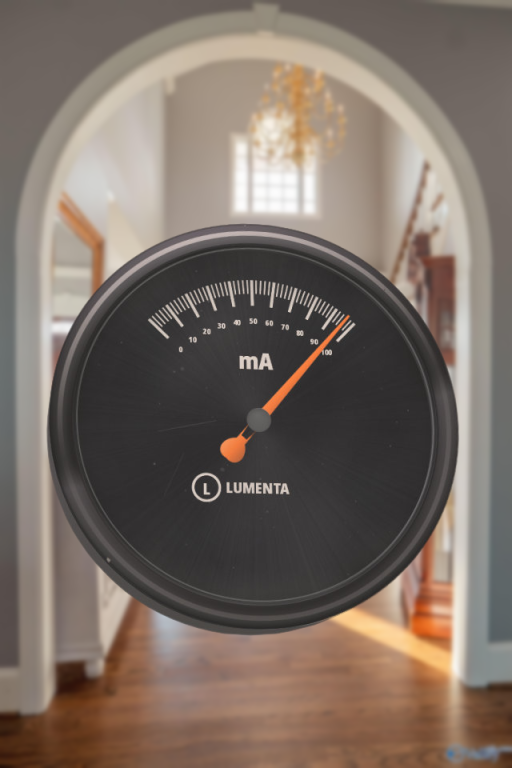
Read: 96mA
